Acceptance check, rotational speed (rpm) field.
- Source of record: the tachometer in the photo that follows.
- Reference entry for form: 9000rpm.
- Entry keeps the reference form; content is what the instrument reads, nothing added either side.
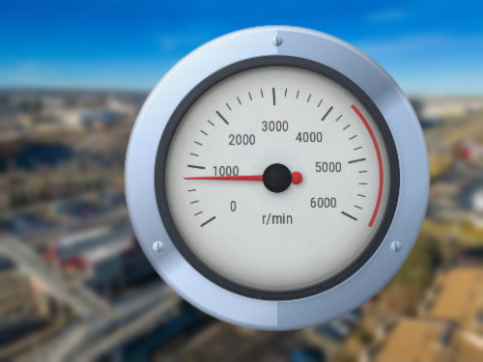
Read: 800rpm
